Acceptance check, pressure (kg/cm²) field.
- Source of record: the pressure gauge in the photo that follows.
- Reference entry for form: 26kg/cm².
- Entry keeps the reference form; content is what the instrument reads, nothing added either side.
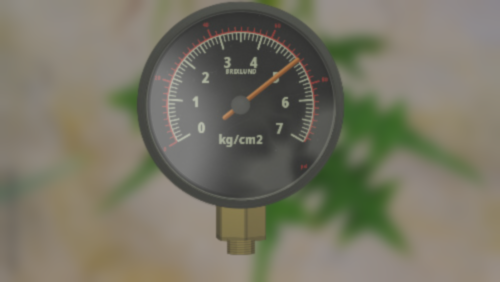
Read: 5kg/cm²
